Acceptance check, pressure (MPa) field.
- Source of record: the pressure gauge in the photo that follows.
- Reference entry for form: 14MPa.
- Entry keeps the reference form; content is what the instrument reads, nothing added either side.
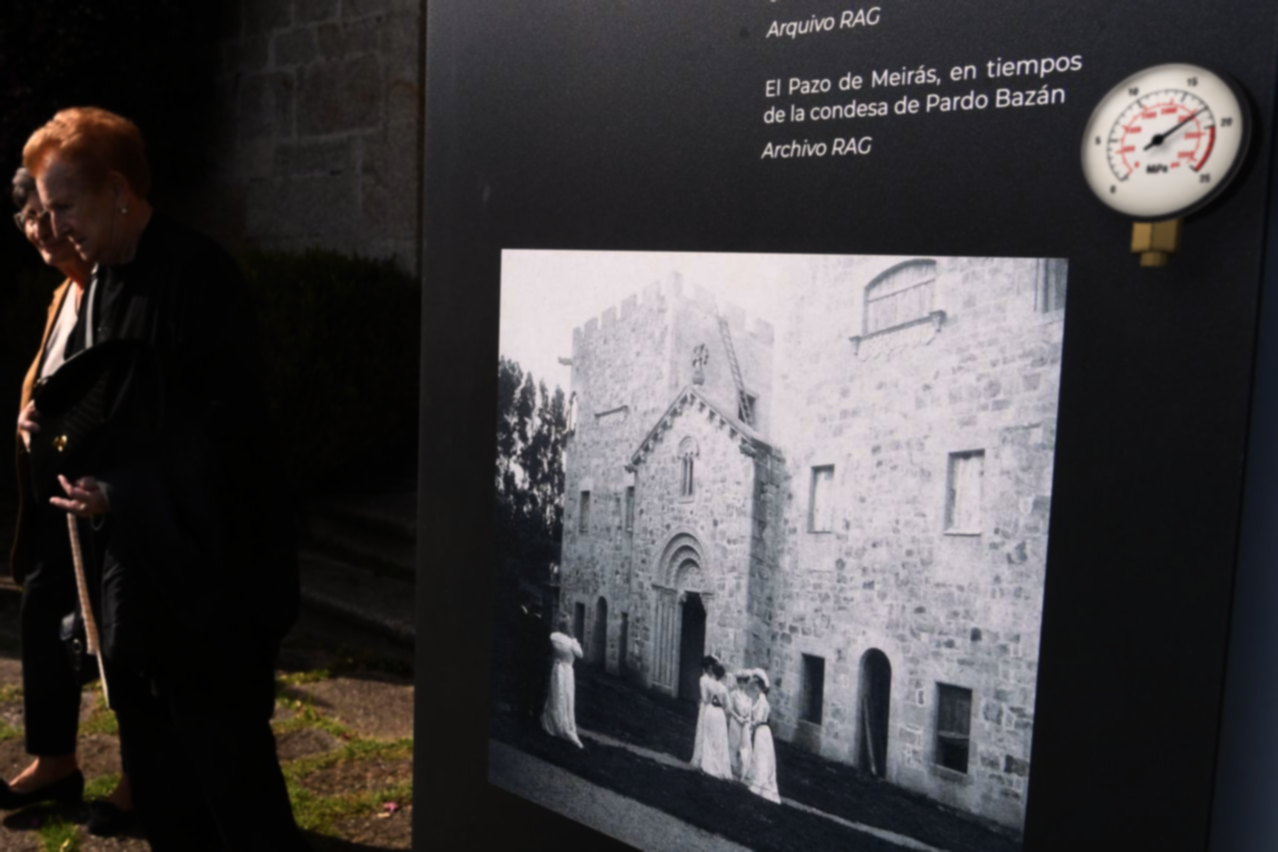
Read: 18MPa
